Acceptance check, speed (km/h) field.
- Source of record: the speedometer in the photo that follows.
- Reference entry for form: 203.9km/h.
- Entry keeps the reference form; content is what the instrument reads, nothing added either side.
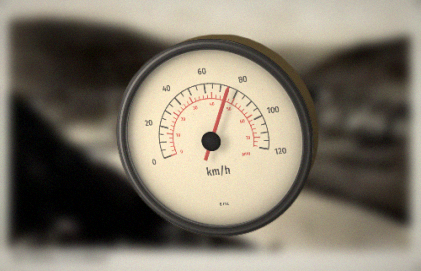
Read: 75km/h
